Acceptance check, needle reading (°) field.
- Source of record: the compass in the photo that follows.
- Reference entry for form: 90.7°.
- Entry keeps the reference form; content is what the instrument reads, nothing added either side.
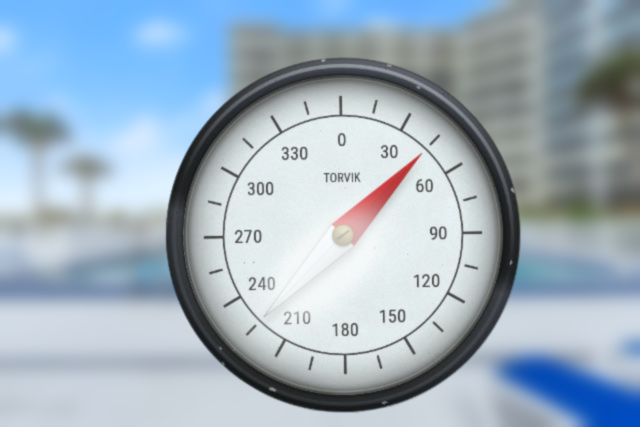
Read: 45°
